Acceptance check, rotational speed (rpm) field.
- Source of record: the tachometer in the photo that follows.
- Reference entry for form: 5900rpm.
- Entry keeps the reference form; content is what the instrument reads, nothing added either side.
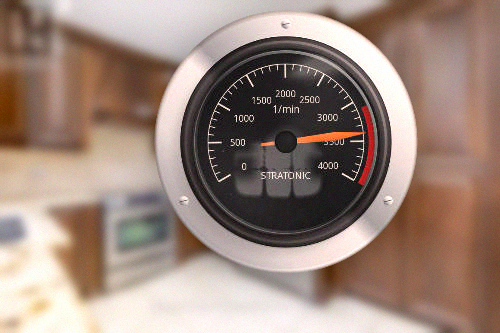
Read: 3400rpm
